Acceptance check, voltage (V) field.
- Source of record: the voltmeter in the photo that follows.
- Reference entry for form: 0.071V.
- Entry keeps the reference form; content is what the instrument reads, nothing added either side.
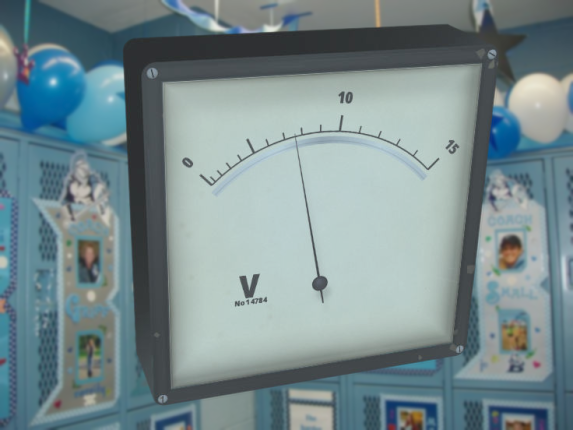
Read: 7.5V
